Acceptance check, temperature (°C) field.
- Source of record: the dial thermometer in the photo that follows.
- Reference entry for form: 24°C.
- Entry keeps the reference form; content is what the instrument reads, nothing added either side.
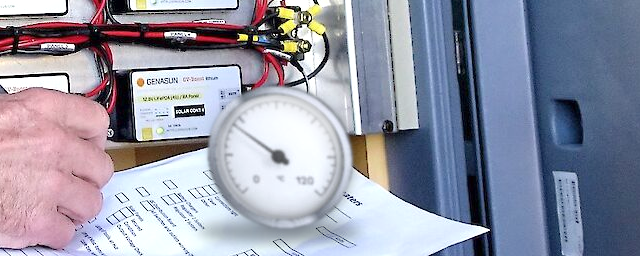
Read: 36°C
